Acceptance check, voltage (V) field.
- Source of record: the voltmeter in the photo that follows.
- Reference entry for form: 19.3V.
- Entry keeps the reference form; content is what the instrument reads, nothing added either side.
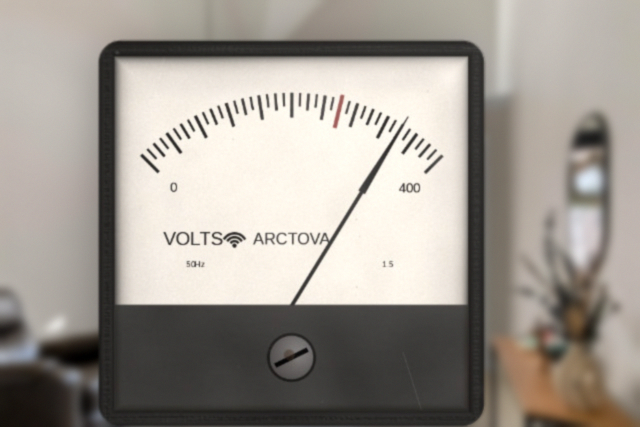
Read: 340V
